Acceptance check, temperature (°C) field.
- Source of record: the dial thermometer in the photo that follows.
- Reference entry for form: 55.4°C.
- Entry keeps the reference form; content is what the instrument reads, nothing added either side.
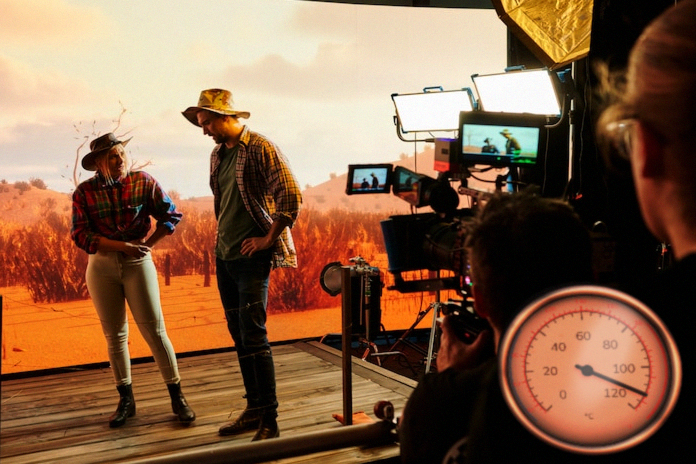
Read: 112°C
